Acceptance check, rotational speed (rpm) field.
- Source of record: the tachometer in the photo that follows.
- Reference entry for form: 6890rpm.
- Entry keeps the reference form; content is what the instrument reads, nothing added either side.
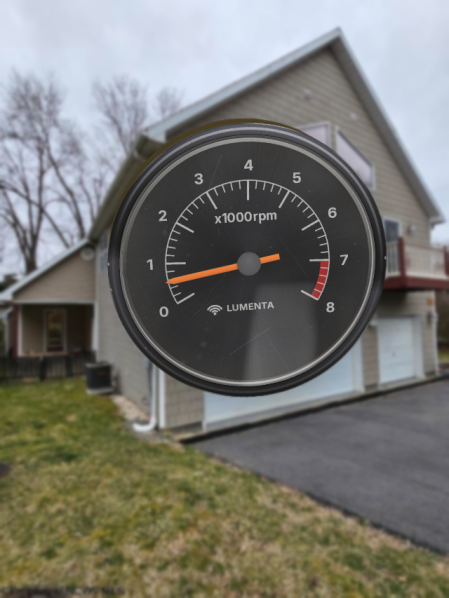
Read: 600rpm
